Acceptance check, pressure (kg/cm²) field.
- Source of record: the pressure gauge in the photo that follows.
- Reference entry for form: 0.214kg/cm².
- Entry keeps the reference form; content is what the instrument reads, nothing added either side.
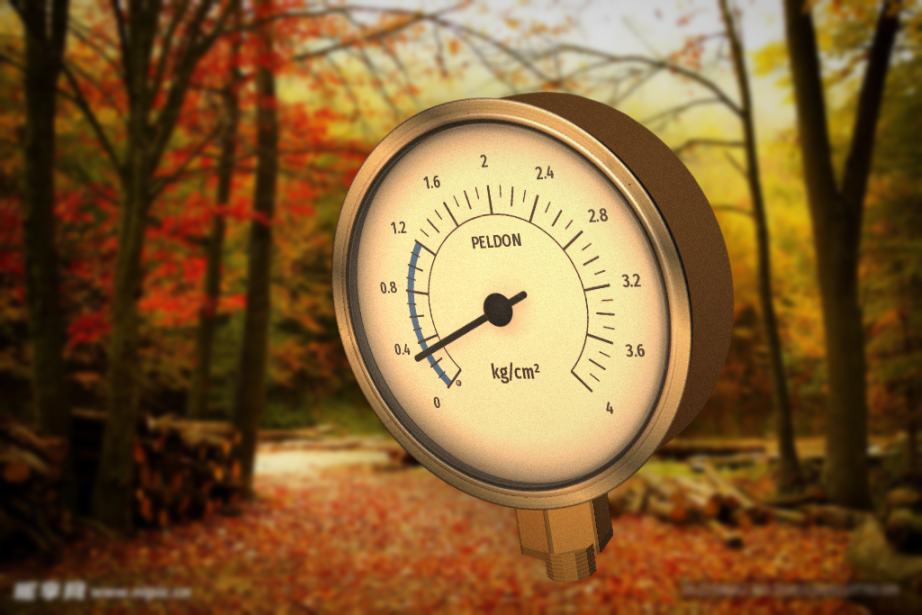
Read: 0.3kg/cm²
